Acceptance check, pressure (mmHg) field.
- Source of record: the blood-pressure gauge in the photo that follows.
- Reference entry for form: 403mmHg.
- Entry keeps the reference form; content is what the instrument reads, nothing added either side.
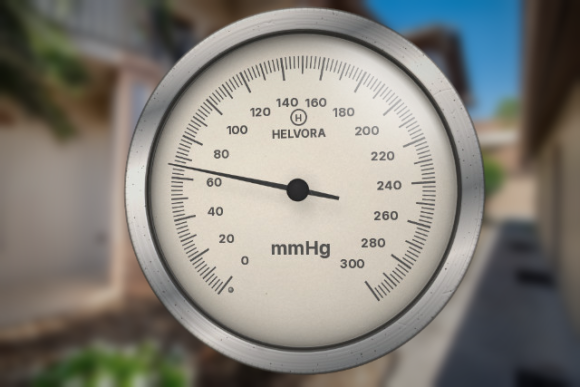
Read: 66mmHg
